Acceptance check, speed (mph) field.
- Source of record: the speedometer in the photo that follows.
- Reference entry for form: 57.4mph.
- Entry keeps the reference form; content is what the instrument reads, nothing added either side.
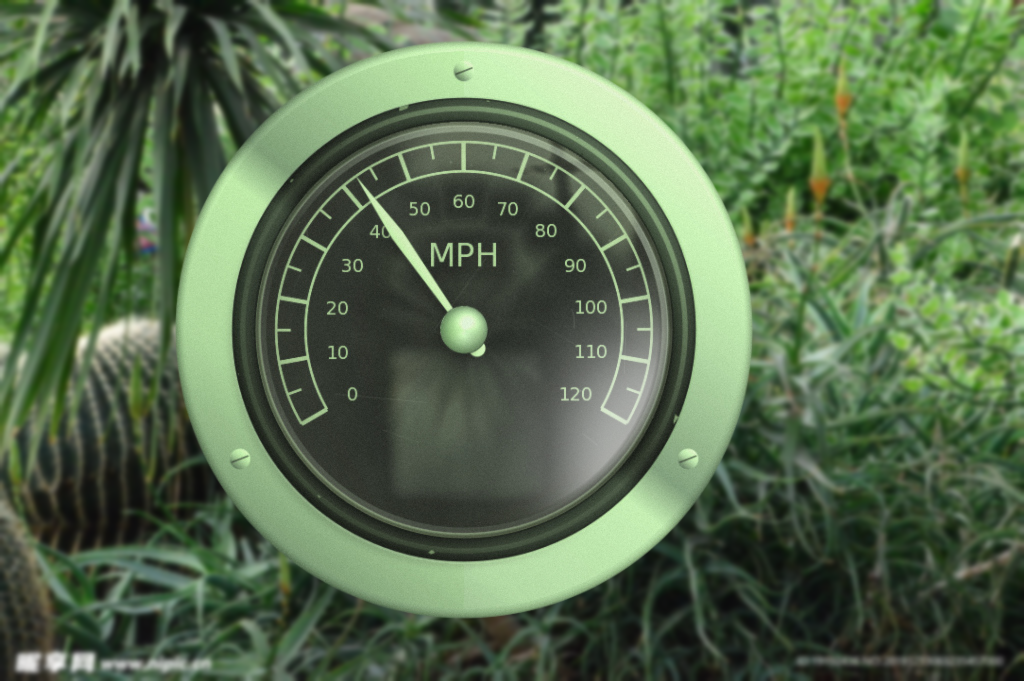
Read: 42.5mph
